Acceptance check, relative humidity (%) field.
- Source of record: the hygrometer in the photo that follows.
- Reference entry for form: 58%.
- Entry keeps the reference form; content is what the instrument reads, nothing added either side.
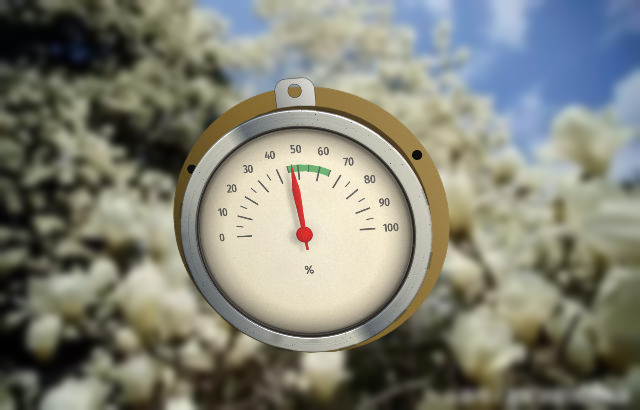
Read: 47.5%
